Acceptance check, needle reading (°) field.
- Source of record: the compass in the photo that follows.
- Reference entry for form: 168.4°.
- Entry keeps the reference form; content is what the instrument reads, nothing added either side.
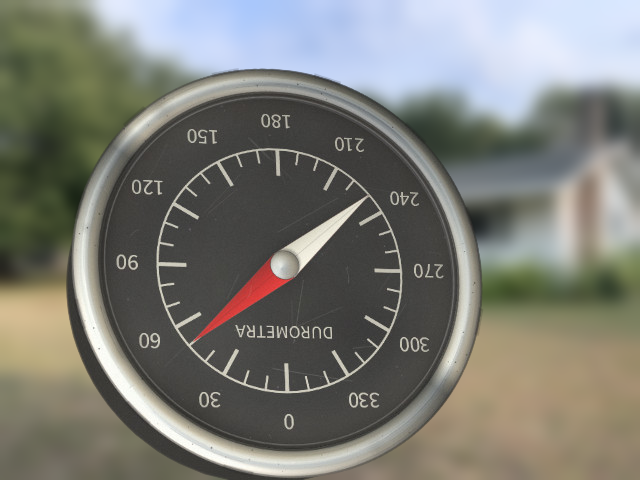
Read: 50°
